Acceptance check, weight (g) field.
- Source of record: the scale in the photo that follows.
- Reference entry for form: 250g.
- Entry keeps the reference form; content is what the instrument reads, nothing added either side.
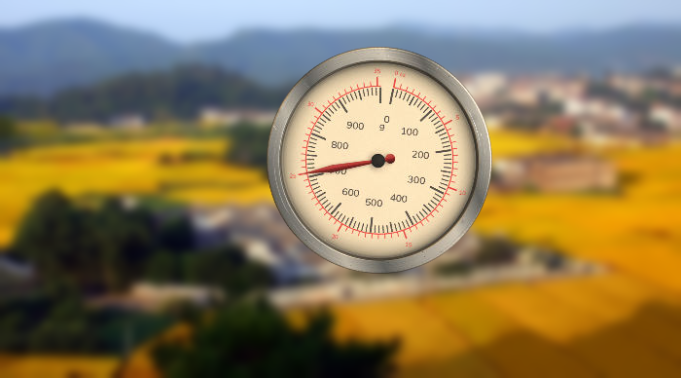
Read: 710g
